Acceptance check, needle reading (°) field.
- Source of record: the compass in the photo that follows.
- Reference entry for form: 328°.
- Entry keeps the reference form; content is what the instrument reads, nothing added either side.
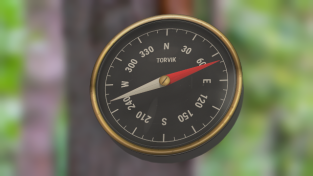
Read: 70°
